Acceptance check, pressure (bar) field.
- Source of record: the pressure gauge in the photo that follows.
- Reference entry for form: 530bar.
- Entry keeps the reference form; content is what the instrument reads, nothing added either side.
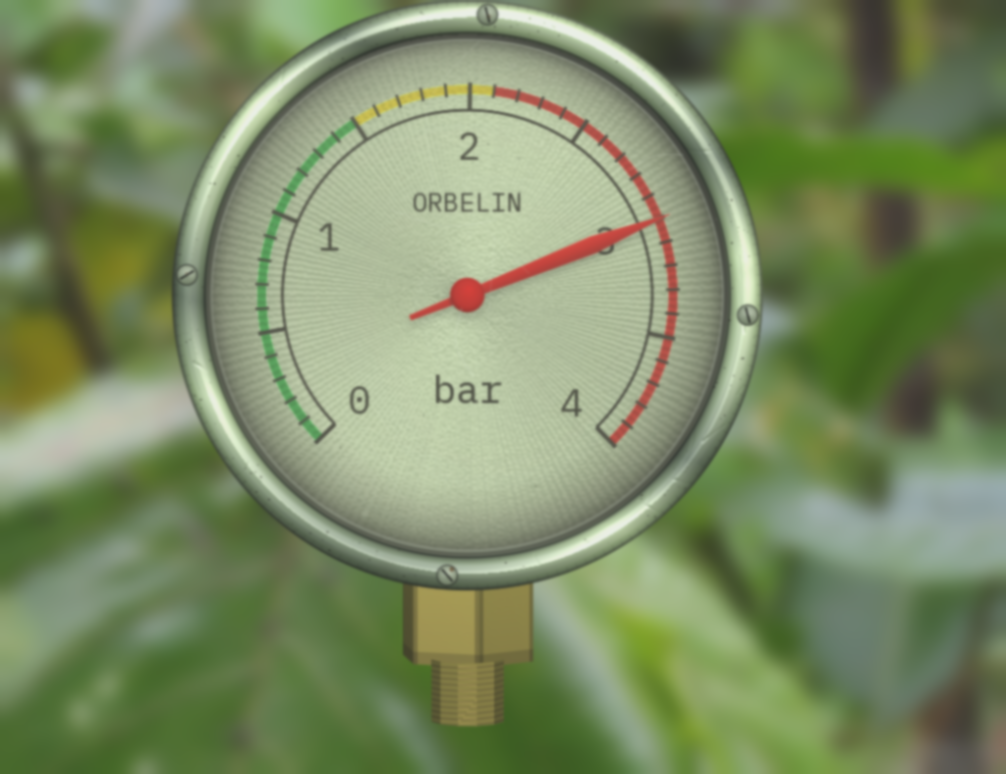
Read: 3bar
